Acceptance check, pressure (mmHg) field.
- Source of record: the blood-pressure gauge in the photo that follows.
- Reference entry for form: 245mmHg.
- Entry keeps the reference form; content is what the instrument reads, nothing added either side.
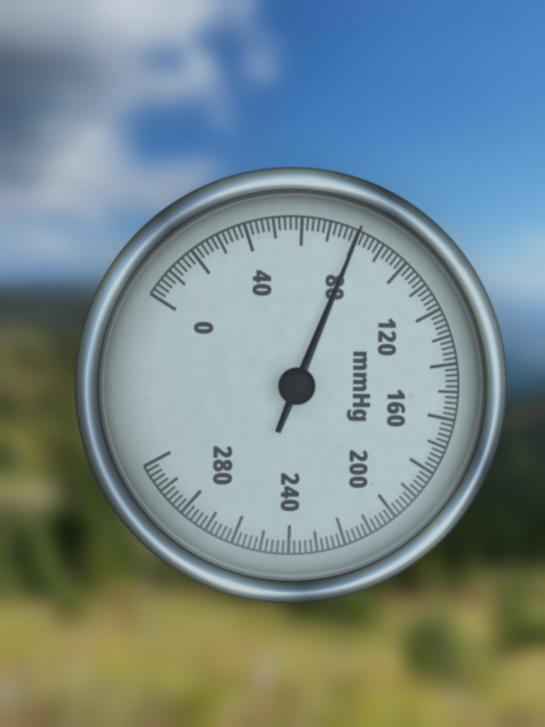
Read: 80mmHg
